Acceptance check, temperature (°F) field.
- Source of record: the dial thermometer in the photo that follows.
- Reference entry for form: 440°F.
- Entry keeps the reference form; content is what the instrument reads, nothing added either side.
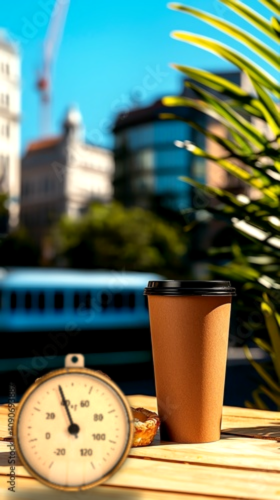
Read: 40°F
